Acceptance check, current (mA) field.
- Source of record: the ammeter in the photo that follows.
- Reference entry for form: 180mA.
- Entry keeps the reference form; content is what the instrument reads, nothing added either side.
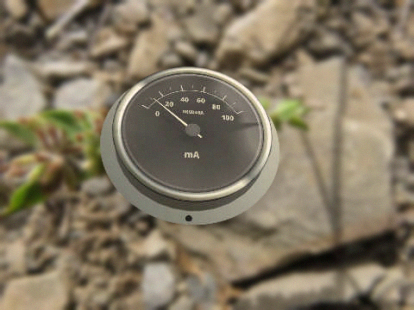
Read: 10mA
